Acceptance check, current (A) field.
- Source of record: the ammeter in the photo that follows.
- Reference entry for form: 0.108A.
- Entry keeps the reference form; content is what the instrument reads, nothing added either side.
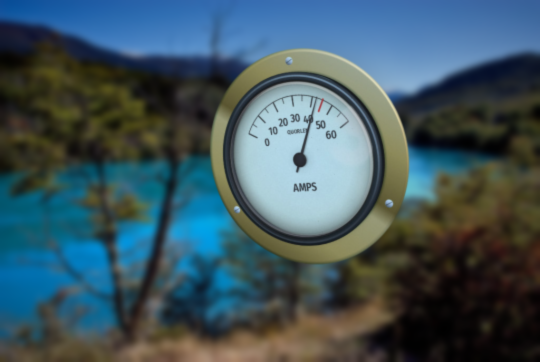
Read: 42.5A
